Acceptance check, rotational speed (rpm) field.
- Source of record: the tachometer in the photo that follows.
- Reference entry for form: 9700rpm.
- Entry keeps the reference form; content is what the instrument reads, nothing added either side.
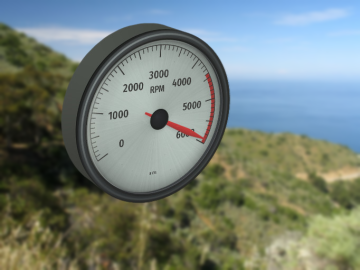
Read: 5900rpm
